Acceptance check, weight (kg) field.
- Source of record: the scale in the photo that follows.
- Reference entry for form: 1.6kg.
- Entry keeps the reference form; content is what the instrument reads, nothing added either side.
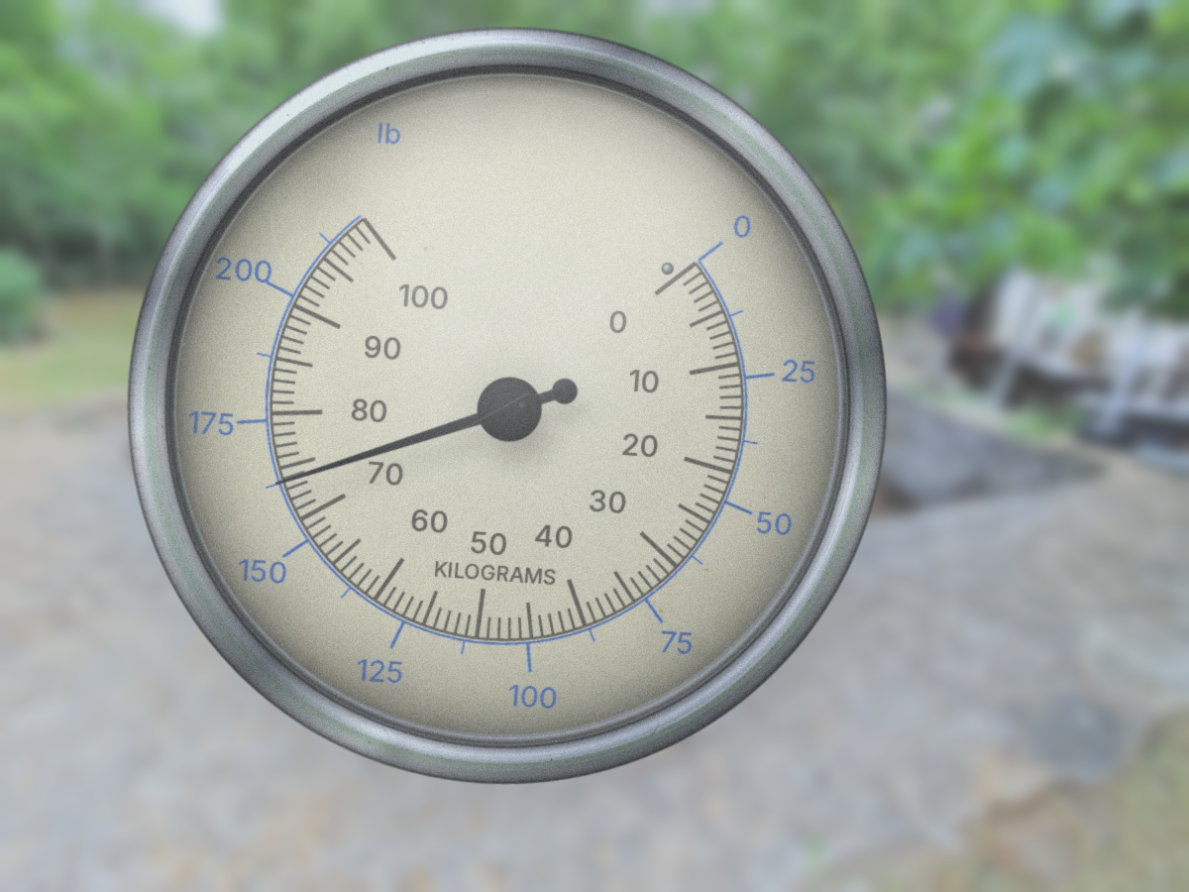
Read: 74kg
